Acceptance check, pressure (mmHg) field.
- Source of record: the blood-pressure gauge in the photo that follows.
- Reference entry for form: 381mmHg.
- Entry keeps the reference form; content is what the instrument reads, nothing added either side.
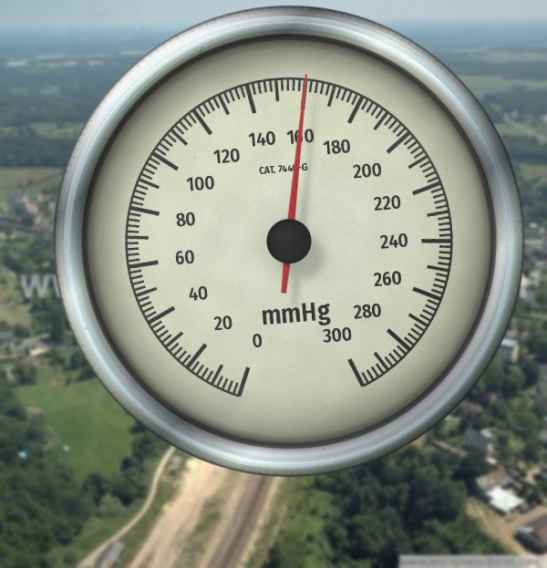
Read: 160mmHg
